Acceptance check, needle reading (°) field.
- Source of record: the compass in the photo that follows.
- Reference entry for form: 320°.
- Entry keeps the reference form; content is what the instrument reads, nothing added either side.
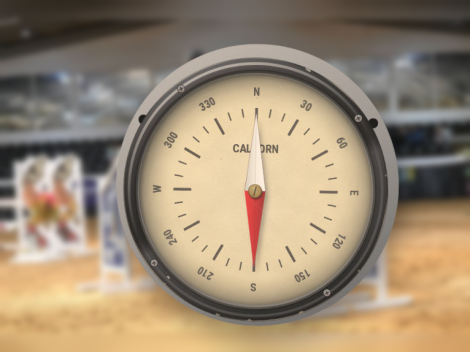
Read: 180°
